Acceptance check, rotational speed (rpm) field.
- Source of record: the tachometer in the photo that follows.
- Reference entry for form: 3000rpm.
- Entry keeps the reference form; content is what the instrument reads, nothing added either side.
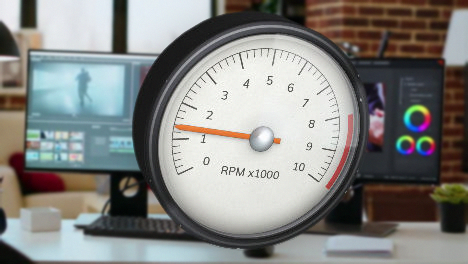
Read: 1400rpm
